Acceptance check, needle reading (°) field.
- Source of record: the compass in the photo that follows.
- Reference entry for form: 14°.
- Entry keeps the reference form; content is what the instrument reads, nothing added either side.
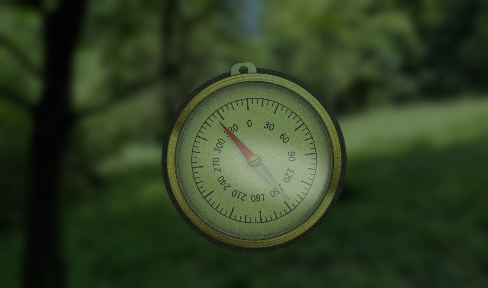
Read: 325°
